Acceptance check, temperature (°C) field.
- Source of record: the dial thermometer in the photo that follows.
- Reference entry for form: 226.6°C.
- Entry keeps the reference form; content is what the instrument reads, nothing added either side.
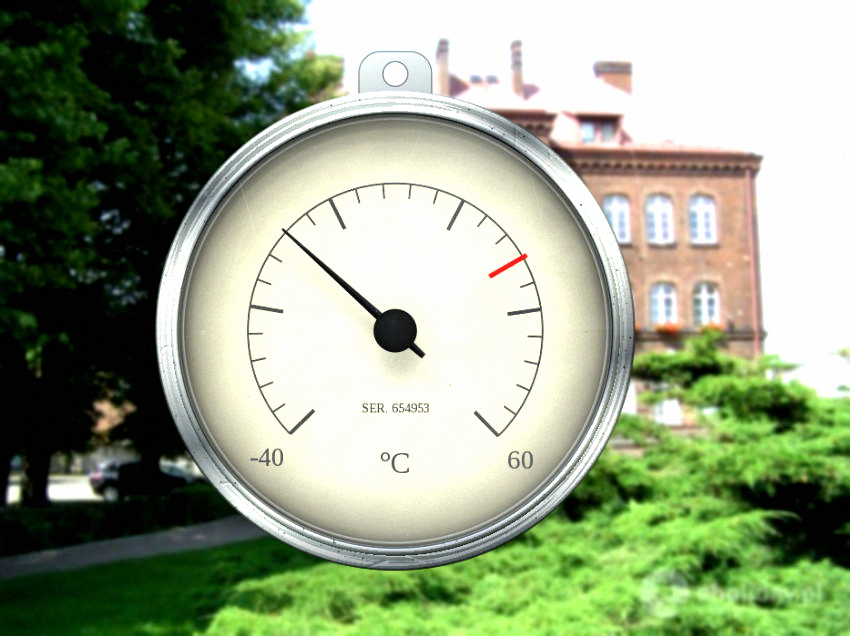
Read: -8°C
